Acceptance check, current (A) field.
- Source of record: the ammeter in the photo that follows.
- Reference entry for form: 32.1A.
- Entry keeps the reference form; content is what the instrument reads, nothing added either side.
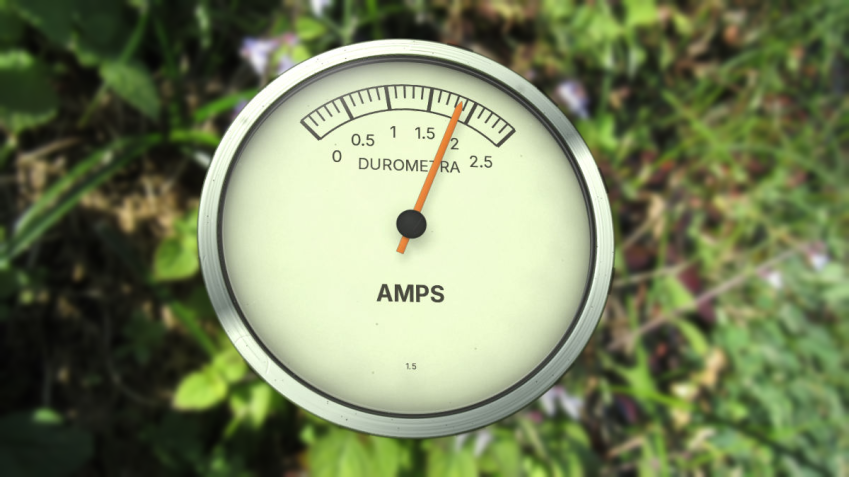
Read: 1.85A
